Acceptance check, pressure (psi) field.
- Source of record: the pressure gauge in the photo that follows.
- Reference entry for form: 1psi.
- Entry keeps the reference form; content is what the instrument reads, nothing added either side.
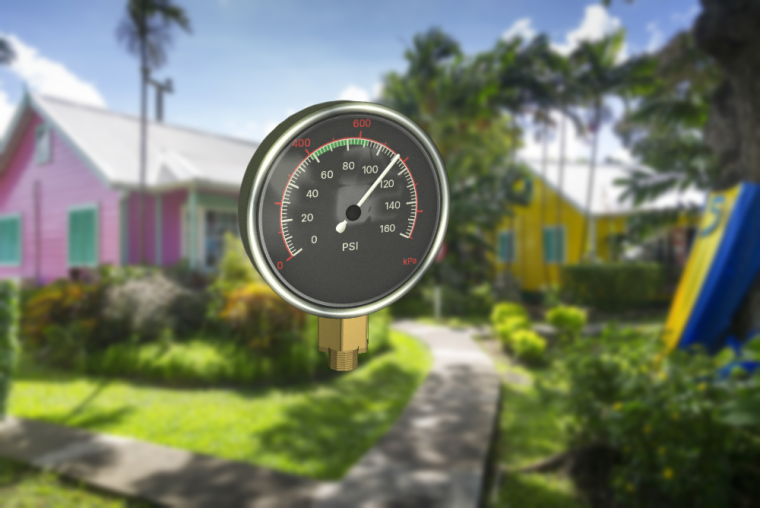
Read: 110psi
